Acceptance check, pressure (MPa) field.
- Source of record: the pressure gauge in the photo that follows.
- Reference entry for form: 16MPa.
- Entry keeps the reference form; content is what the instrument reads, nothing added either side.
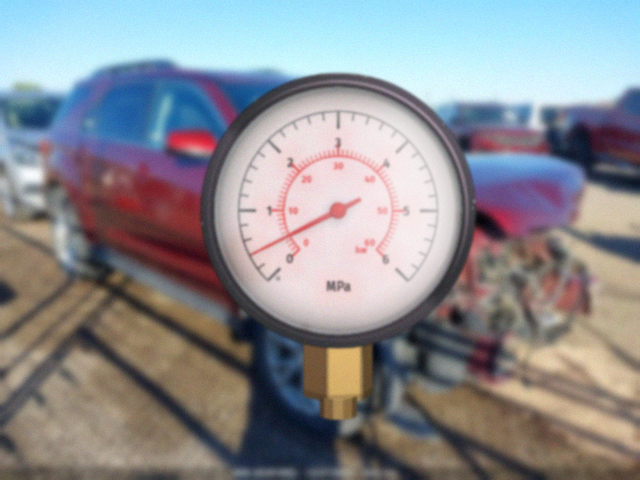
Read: 0.4MPa
